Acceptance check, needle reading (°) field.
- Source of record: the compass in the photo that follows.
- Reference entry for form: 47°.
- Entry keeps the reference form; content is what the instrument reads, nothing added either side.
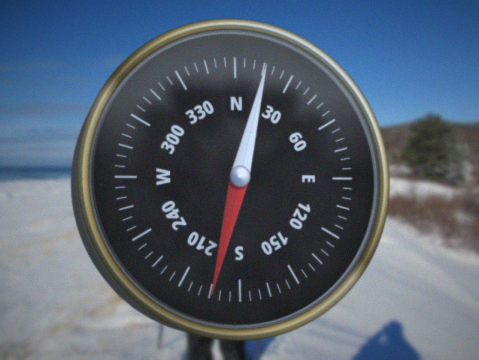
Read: 195°
